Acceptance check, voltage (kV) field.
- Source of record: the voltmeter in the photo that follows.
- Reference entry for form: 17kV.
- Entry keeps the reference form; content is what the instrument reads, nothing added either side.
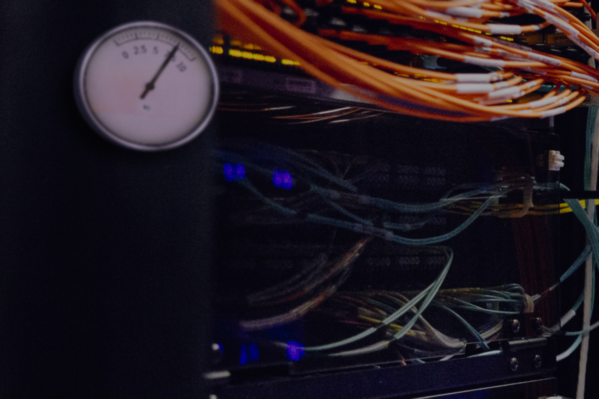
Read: 7.5kV
